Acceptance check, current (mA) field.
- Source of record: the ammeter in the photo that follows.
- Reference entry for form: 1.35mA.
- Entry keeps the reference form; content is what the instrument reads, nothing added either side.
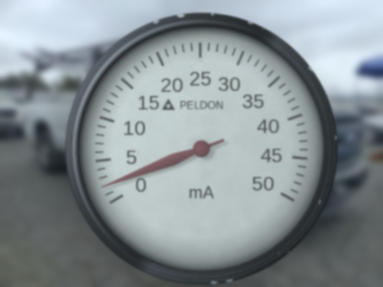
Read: 2mA
